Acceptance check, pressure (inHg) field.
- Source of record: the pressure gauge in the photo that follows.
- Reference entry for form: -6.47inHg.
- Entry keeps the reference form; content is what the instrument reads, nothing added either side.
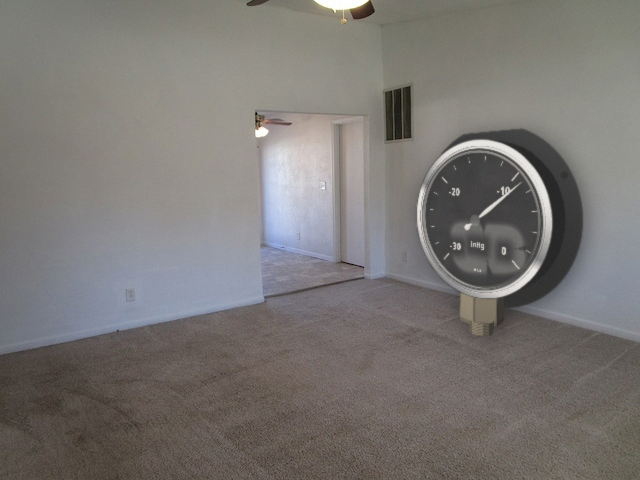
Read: -9inHg
